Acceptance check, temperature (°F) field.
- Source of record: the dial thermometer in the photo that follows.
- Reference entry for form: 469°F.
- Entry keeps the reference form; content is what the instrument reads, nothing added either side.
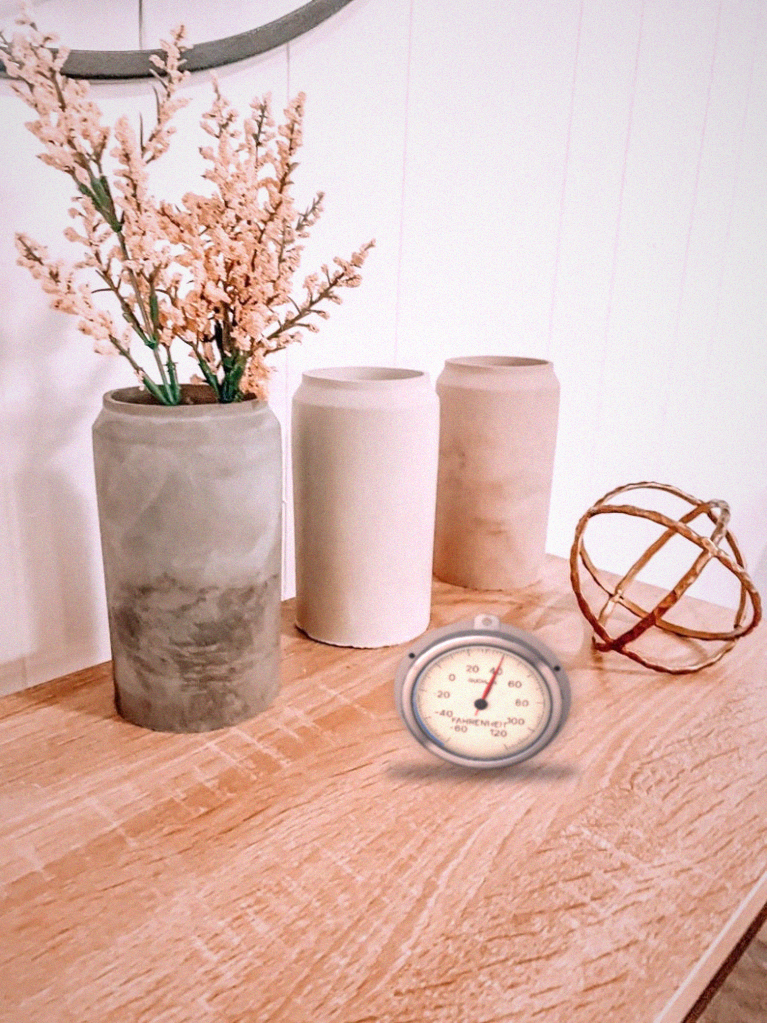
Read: 40°F
